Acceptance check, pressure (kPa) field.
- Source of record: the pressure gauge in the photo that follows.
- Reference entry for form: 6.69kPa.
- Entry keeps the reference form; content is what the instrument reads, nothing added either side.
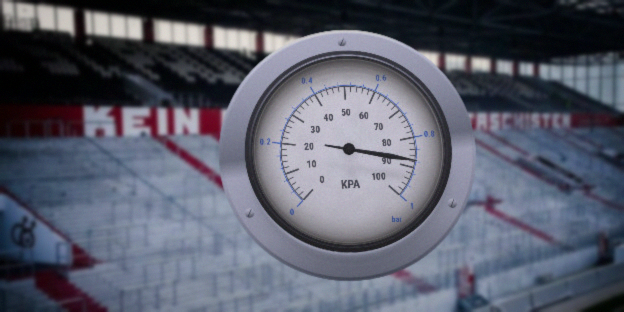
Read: 88kPa
